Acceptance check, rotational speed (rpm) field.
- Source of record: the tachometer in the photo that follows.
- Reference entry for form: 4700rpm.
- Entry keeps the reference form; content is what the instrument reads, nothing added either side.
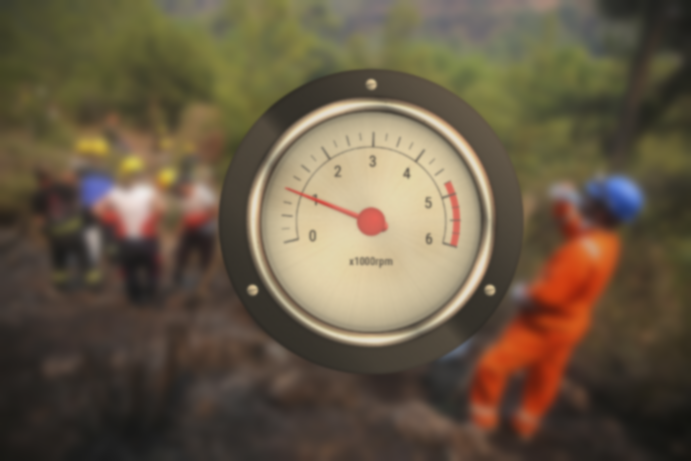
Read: 1000rpm
